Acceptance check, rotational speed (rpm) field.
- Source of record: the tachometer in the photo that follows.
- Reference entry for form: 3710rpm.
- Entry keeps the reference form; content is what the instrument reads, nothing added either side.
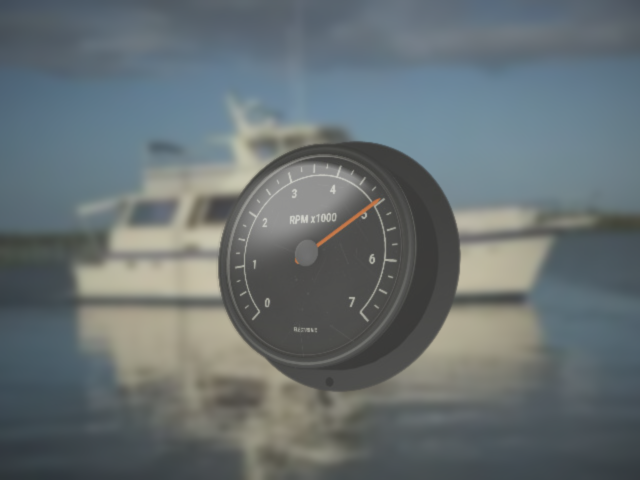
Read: 5000rpm
